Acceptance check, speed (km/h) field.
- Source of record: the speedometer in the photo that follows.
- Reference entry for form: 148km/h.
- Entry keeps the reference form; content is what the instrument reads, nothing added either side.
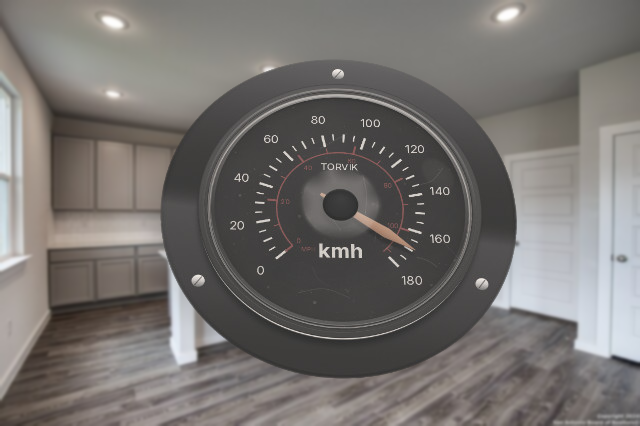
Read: 170km/h
